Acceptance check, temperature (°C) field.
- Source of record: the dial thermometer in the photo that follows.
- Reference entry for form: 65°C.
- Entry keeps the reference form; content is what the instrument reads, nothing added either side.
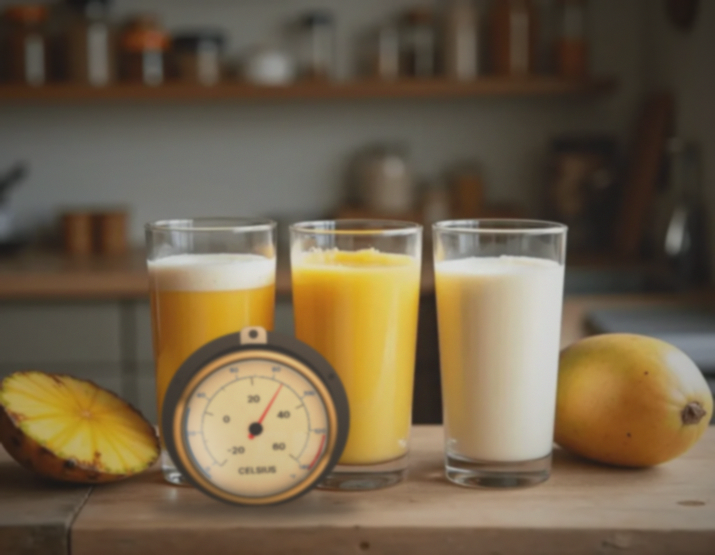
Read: 30°C
